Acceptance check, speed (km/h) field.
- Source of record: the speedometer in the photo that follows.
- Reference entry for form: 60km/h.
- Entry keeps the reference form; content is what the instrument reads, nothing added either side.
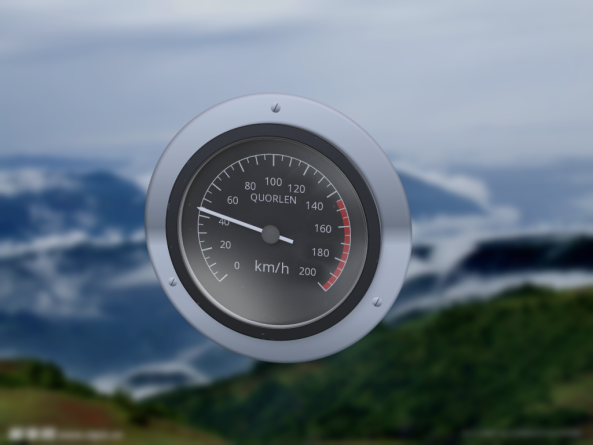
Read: 45km/h
